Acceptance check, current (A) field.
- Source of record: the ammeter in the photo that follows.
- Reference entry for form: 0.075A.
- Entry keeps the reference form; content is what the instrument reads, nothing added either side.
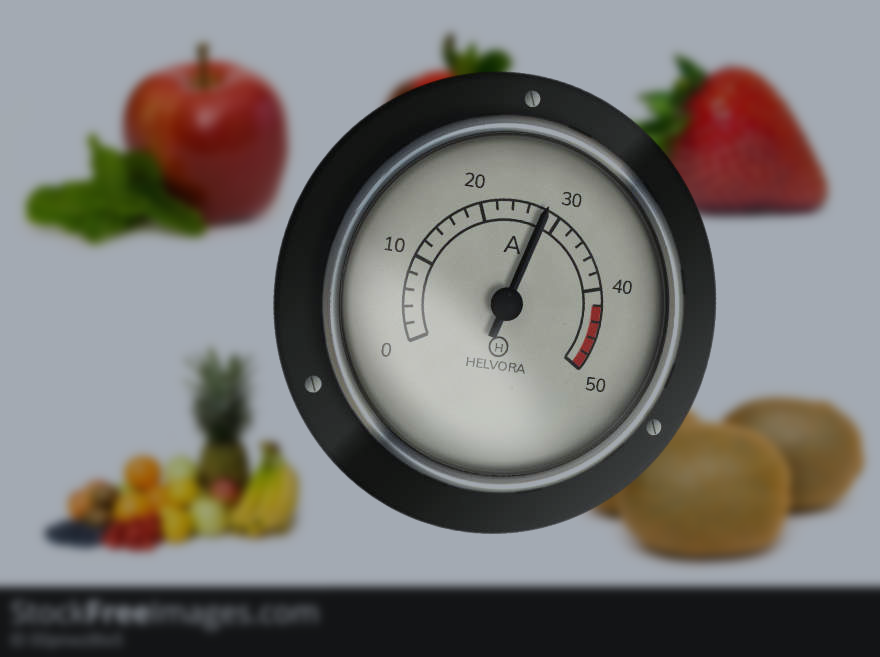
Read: 28A
